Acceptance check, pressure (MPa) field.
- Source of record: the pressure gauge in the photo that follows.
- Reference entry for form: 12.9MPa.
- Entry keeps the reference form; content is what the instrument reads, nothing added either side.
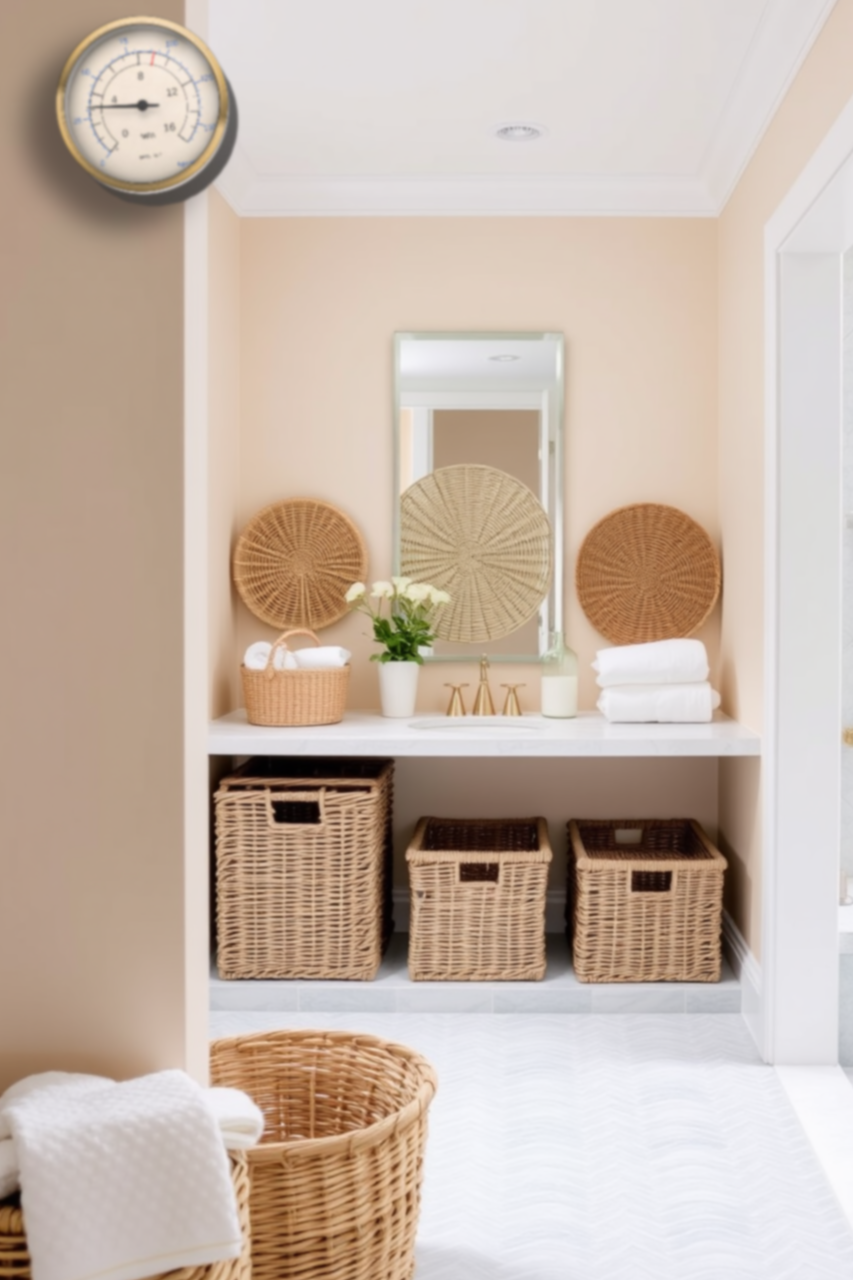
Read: 3MPa
